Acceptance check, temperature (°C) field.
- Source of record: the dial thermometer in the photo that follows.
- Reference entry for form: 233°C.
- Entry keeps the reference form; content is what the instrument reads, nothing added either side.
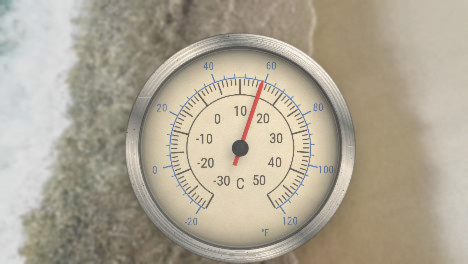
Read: 15°C
